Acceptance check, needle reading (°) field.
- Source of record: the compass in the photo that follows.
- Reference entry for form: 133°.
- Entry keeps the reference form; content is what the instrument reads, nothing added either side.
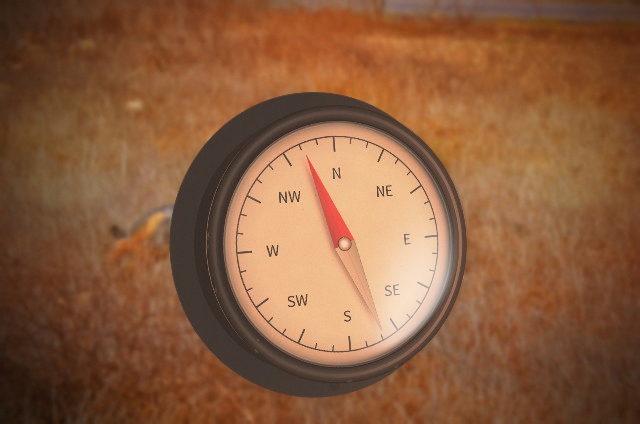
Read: 340°
